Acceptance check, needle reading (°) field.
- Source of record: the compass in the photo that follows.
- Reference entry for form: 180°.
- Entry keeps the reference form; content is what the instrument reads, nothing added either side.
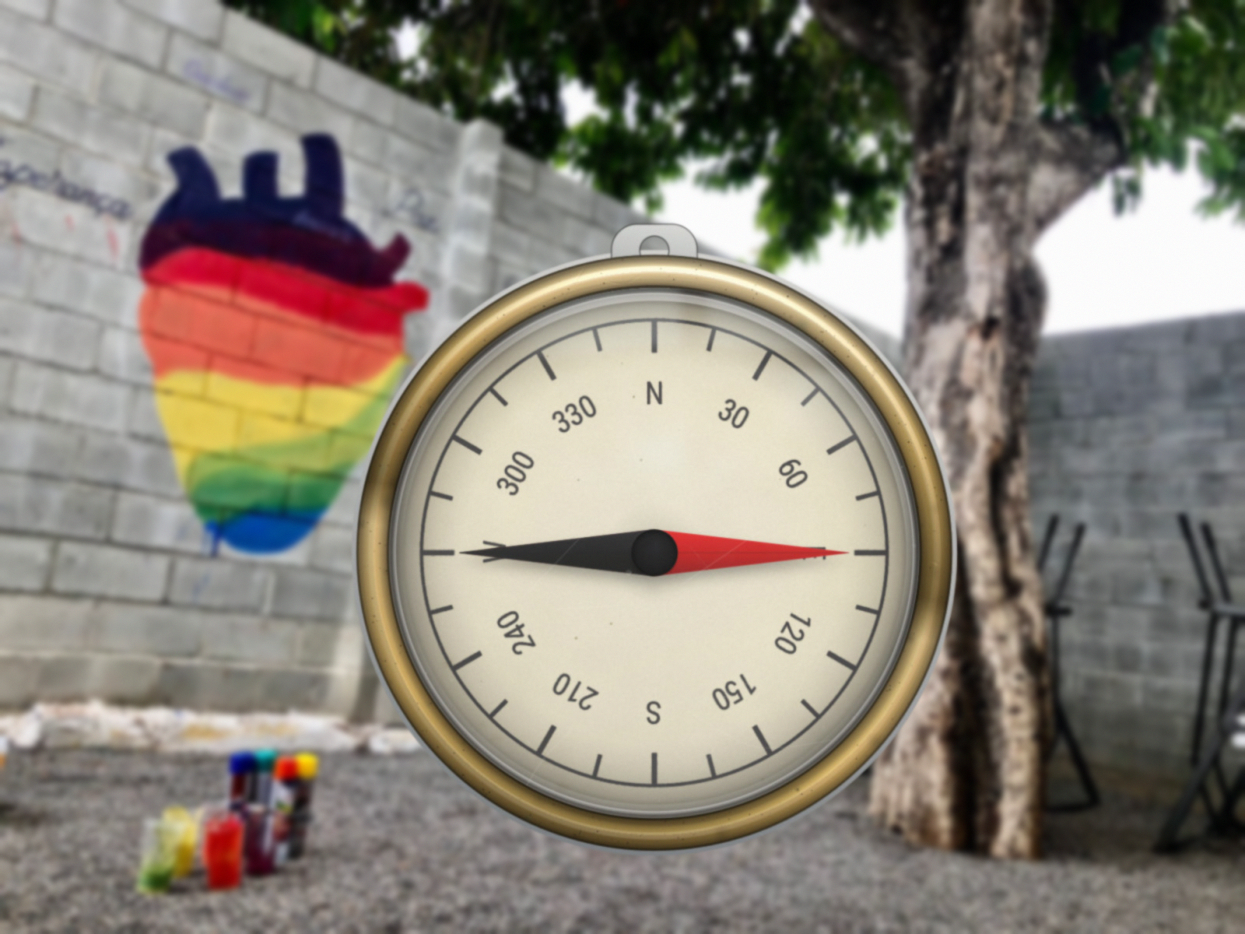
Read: 90°
